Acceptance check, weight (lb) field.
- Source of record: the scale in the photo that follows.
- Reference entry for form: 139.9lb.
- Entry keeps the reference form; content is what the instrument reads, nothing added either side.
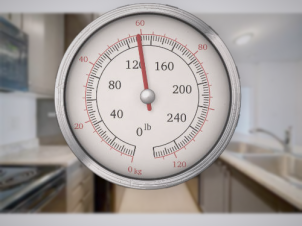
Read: 130lb
